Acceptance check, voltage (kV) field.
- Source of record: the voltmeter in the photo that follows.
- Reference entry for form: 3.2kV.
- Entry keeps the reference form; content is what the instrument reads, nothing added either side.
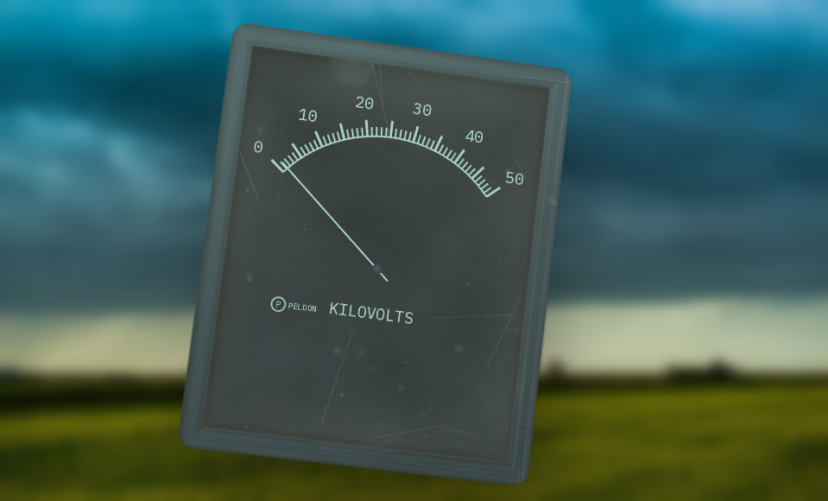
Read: 1kV
